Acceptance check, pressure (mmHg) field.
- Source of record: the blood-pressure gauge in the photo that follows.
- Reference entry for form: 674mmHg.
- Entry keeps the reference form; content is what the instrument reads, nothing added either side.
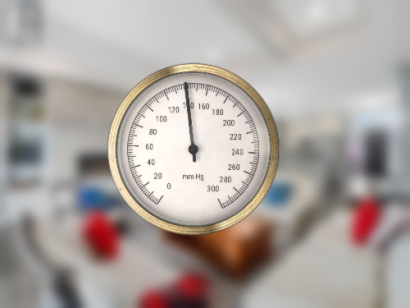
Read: 140mmHg
